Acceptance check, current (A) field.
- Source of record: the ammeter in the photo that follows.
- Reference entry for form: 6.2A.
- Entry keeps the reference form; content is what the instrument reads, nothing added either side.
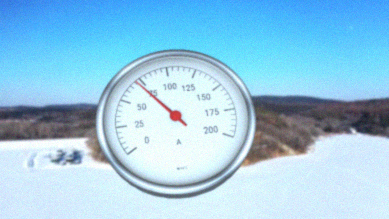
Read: 70A
